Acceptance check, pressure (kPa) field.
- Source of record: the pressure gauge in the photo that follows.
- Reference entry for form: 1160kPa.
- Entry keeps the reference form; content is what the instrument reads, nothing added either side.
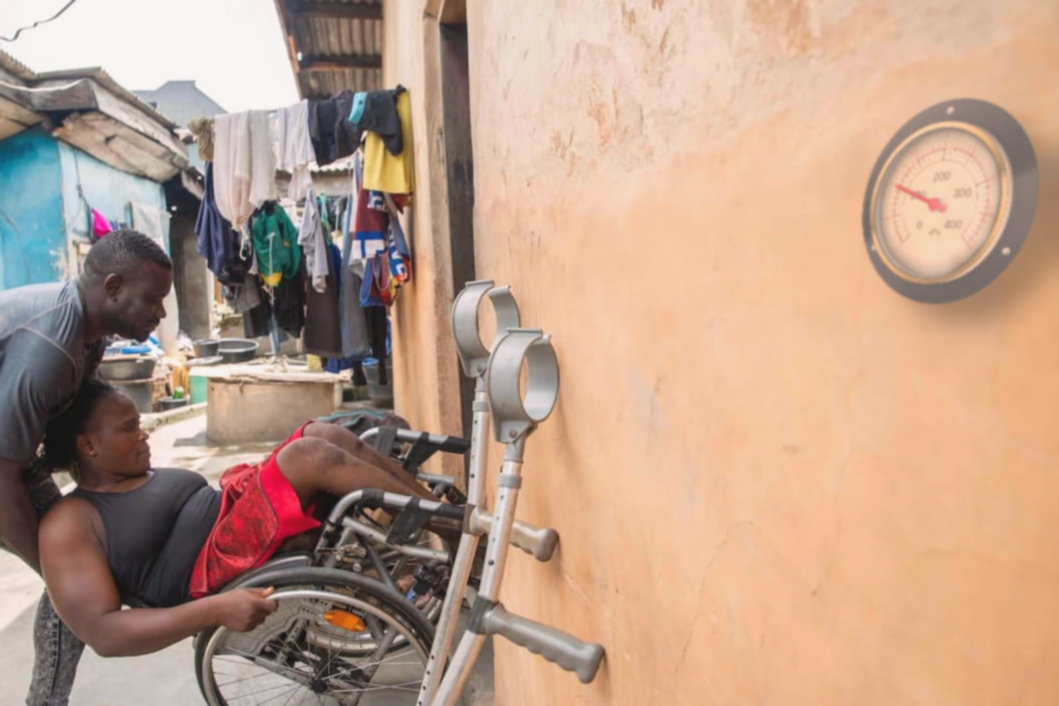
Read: 100kPa
